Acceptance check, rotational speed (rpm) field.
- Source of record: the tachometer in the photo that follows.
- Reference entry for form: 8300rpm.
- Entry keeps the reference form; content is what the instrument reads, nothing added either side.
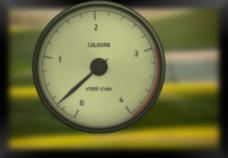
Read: 300rpm
